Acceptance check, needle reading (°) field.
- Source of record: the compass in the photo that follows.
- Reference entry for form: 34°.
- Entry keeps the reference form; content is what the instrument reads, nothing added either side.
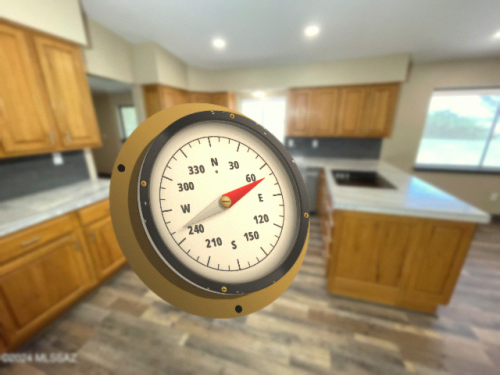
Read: 70°
